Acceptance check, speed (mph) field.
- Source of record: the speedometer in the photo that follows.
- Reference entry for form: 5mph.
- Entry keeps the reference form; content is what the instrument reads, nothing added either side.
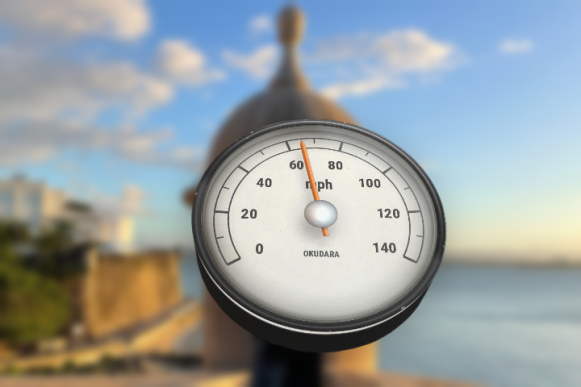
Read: 65mph
